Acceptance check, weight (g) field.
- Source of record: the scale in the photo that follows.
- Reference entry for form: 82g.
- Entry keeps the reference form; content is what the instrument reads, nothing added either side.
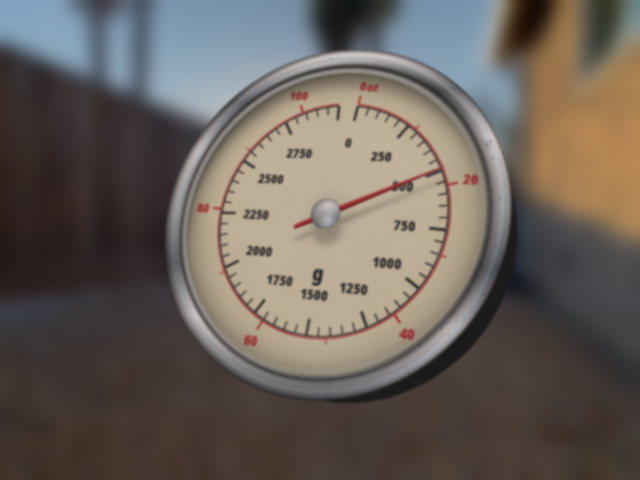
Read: 500g
